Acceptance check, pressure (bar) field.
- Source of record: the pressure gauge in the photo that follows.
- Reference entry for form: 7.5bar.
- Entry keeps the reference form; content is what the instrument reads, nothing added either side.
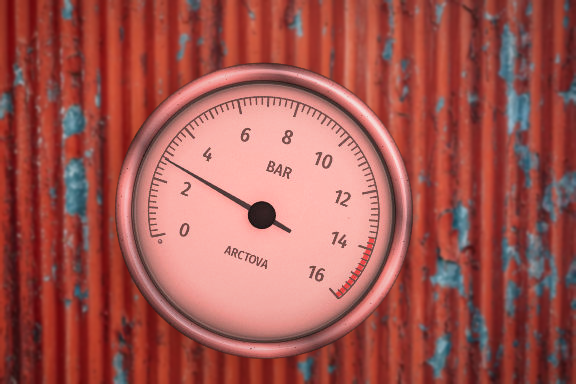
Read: 2.8bar
